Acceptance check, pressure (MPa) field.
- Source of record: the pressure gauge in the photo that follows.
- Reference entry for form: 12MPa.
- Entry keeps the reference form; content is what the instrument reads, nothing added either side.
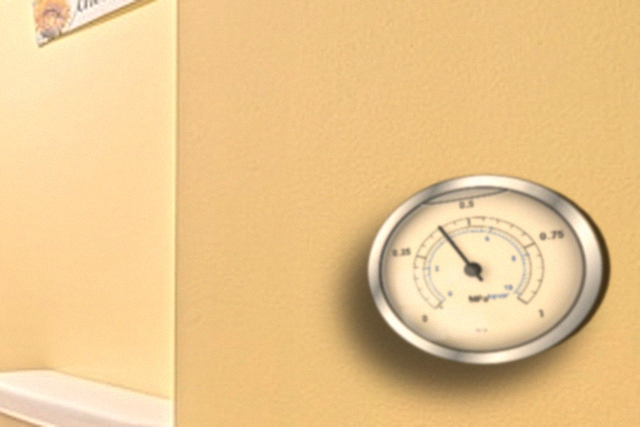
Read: 0.4MPa
